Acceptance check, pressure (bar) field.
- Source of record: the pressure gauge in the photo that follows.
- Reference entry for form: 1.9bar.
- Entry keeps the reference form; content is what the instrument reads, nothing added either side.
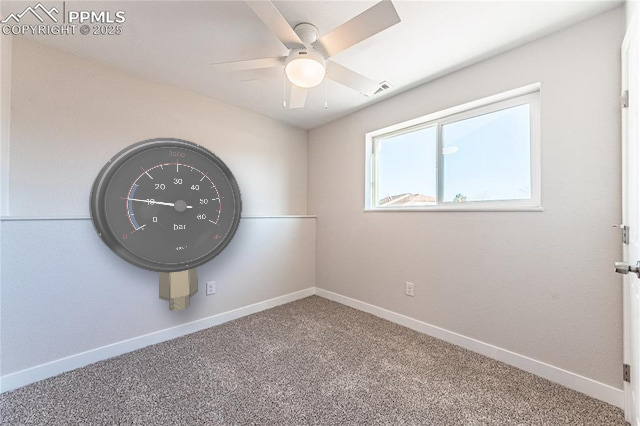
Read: 10bar
